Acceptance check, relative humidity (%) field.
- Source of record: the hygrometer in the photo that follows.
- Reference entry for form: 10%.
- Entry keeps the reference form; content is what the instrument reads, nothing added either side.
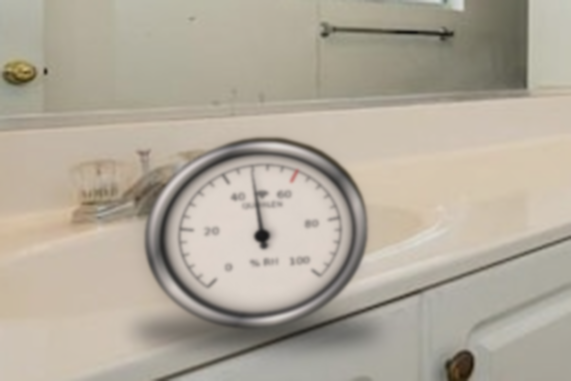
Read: 48%
